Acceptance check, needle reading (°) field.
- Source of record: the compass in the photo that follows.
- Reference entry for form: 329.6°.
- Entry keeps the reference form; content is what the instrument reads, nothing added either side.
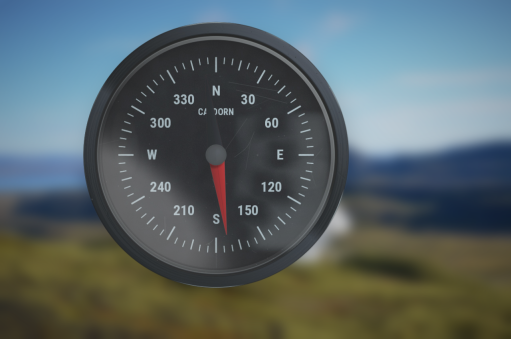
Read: 172.5°
